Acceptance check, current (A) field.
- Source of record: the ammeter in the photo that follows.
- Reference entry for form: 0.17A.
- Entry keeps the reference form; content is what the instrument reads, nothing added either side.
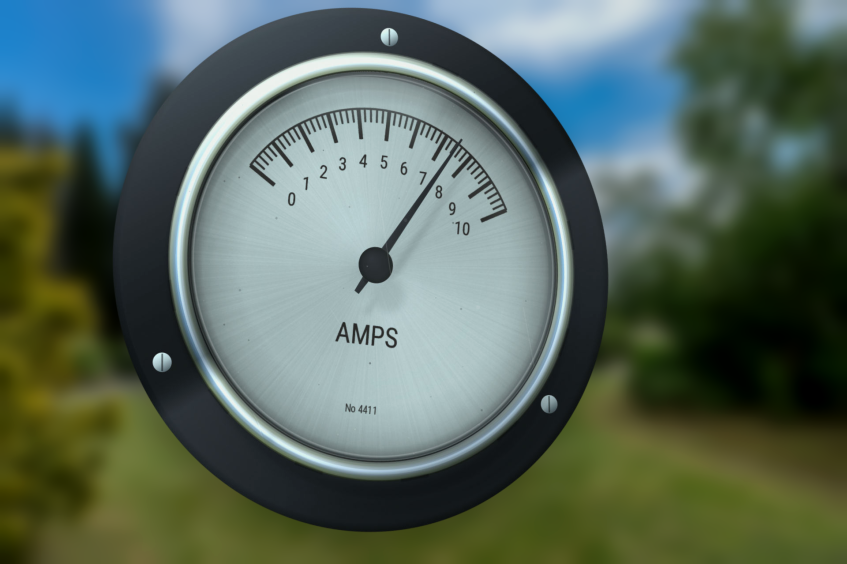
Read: 7.4A
